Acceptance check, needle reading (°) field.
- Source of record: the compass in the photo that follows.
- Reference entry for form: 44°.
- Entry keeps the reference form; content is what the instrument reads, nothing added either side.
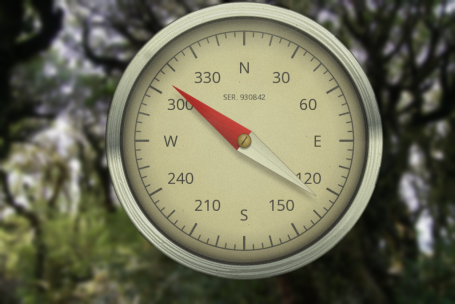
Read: 307.5°
